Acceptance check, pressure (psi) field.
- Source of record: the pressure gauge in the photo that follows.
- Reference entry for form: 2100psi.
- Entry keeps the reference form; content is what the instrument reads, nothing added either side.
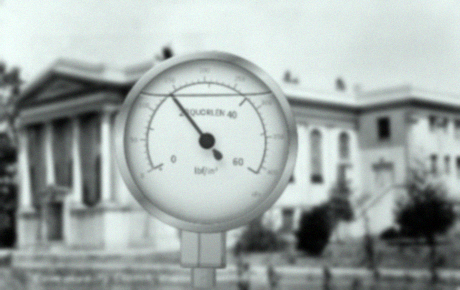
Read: 20psi
